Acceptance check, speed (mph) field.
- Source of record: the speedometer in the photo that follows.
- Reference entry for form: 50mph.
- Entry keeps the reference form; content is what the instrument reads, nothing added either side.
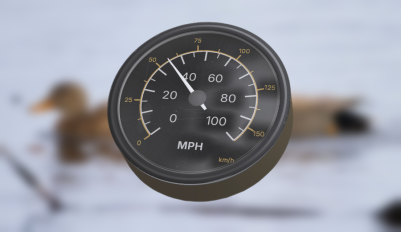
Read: 35mph
